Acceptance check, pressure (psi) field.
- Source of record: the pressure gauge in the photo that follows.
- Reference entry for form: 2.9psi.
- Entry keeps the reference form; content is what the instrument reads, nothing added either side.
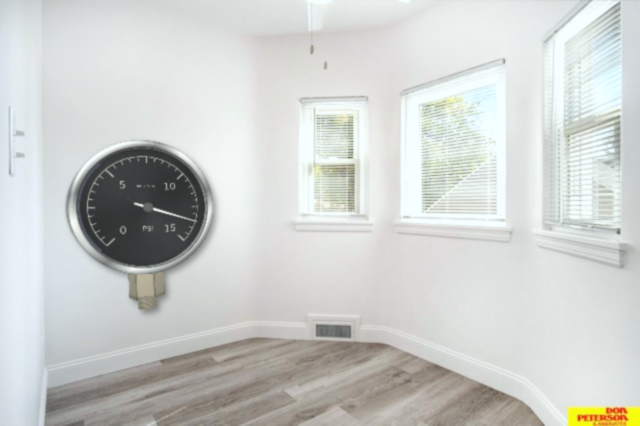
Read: 13.5psi
